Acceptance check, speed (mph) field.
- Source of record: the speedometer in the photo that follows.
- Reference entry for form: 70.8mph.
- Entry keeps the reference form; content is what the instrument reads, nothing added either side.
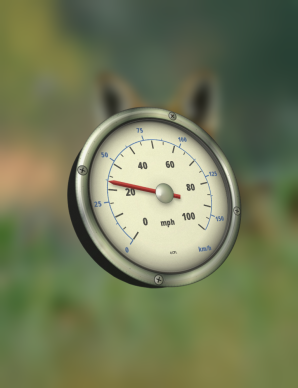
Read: 22.5mph
